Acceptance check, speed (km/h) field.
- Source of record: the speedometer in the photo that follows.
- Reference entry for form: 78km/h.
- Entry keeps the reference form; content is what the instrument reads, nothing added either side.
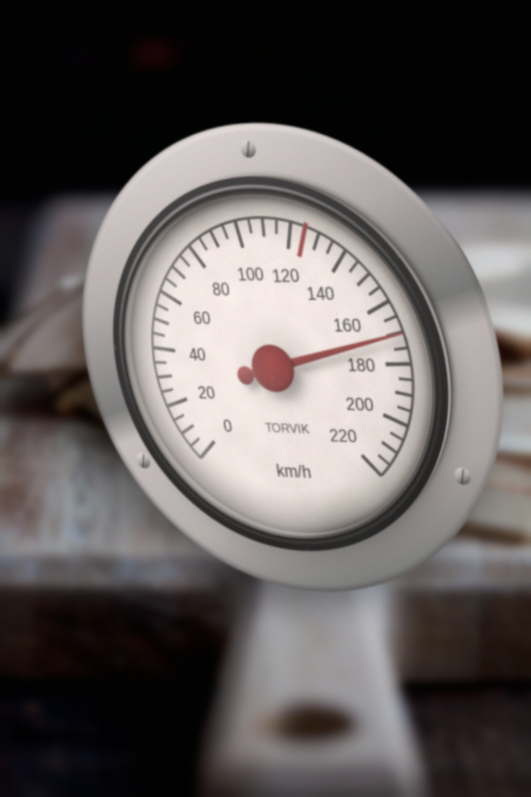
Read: 170km/h
